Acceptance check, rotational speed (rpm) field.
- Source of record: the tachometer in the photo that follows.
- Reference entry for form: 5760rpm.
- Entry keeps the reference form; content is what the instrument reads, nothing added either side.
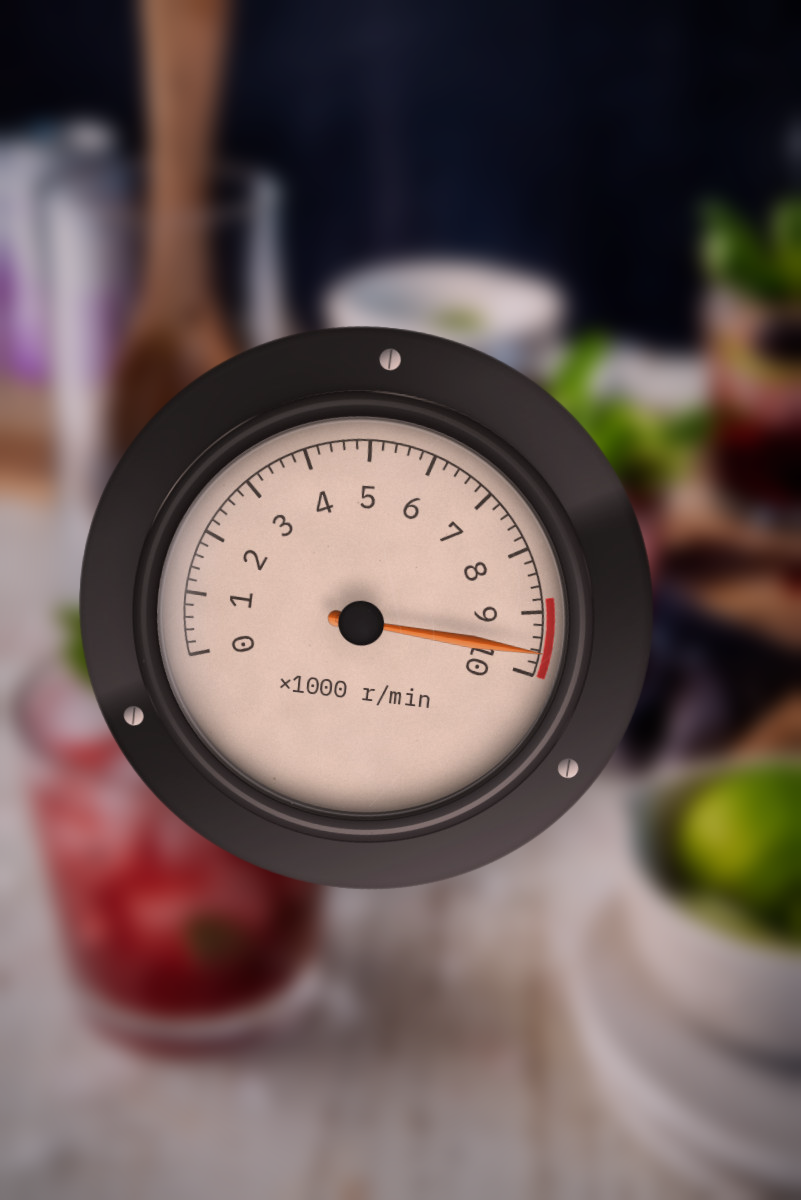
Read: 9600rpm
